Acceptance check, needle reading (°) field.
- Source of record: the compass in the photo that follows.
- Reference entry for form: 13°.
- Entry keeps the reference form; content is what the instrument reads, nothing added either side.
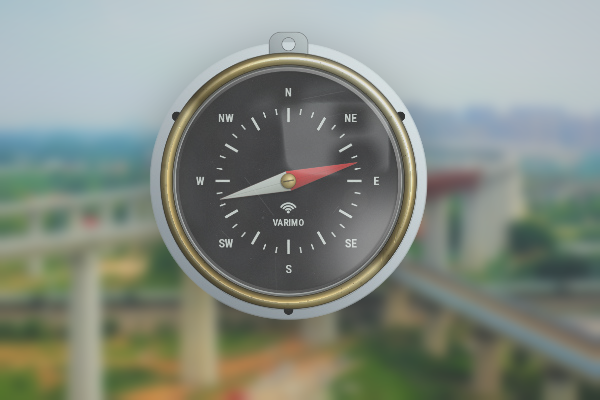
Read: 75°
